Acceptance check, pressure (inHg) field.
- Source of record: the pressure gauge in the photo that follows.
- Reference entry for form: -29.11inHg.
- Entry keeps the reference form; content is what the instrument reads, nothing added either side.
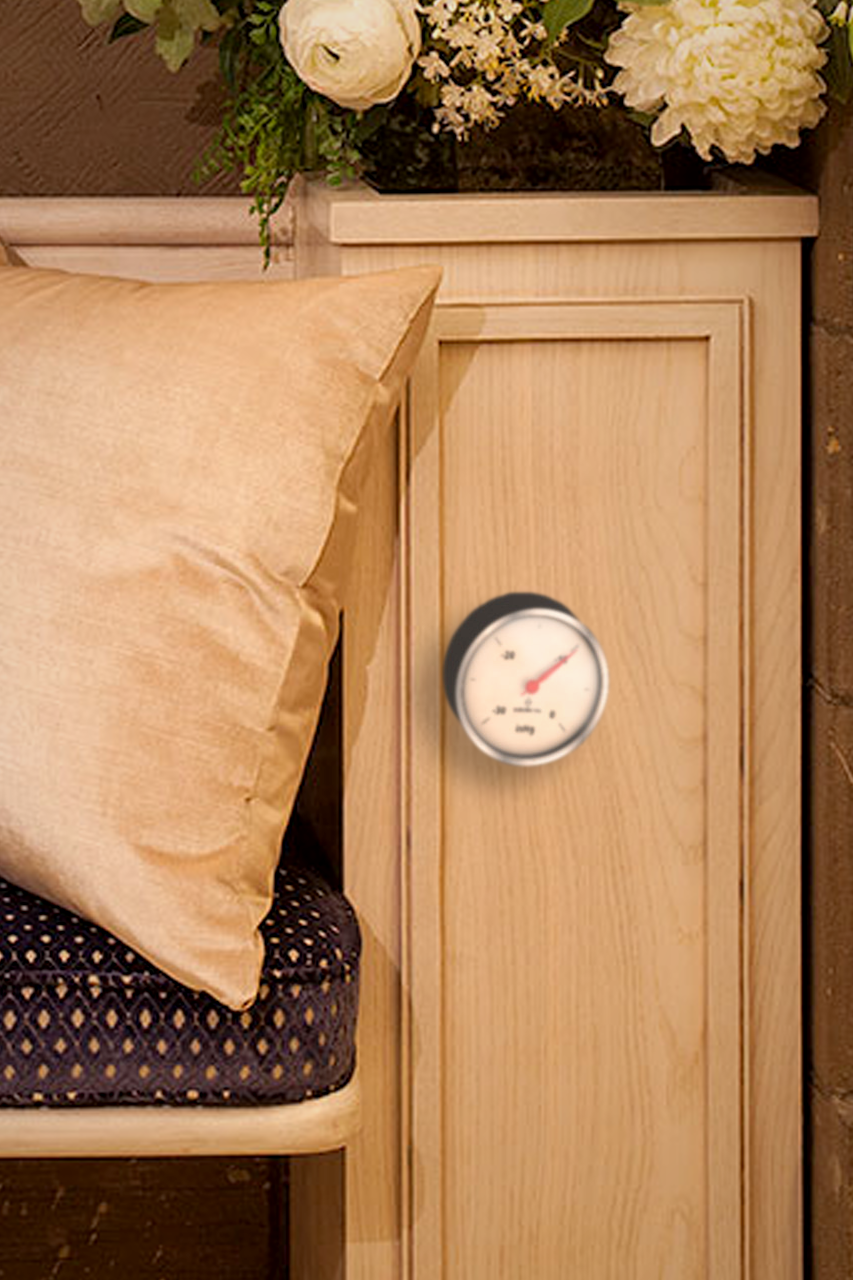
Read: -10inHg
